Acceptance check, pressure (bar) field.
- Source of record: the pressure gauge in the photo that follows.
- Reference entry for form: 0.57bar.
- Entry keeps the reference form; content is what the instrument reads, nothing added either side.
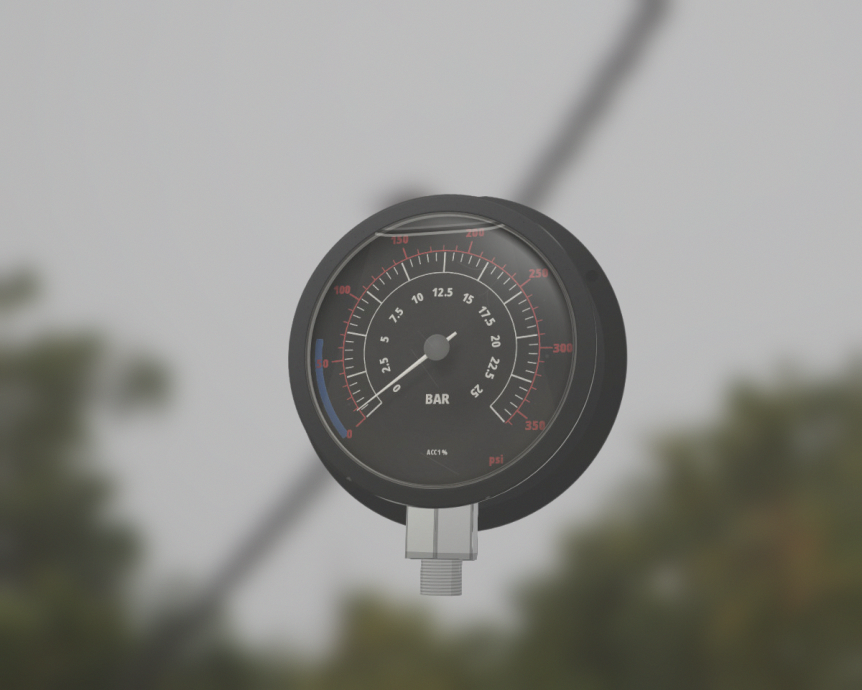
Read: 0.5bar
